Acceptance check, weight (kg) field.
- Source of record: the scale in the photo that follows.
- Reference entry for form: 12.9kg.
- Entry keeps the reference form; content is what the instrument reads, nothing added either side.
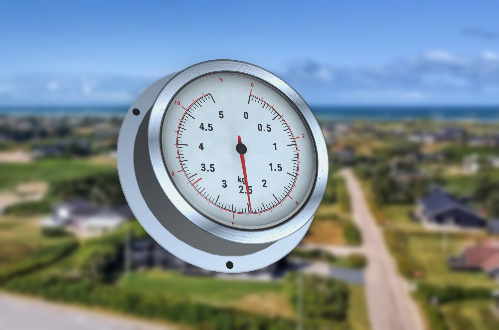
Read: 2.5kg
